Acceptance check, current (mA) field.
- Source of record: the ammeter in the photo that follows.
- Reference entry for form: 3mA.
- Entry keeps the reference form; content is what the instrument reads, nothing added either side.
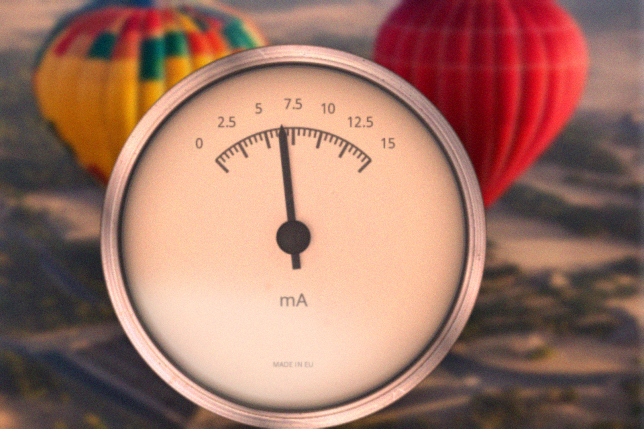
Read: 6.5mA
